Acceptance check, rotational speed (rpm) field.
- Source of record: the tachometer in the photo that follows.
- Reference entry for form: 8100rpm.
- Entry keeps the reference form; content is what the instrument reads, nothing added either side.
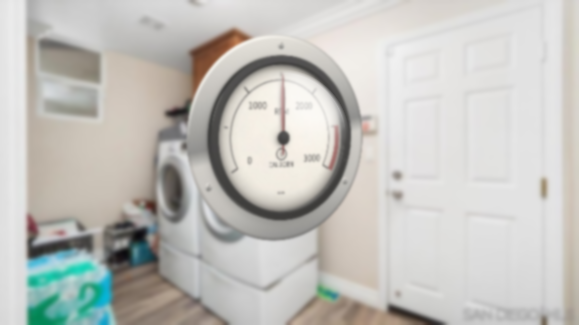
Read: 1500rpm
